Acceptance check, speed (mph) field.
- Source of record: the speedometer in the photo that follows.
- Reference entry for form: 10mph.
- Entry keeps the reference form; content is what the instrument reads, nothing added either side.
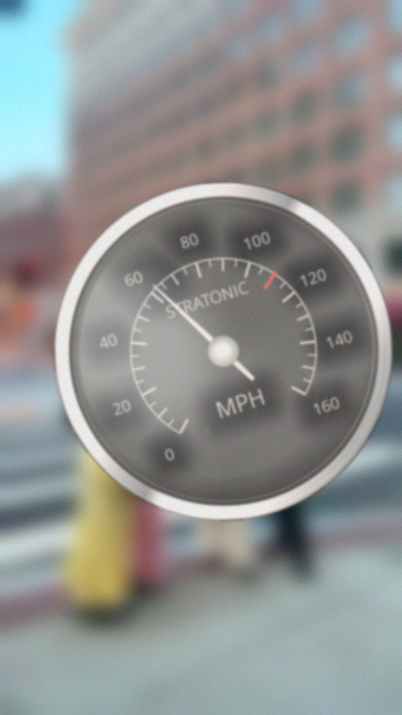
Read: 62.5mph
